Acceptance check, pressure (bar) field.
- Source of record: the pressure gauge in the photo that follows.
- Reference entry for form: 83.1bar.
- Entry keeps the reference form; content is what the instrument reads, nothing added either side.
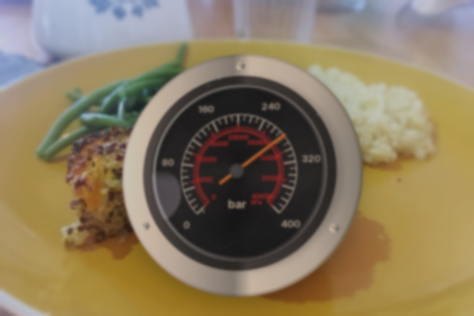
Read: 280bar
